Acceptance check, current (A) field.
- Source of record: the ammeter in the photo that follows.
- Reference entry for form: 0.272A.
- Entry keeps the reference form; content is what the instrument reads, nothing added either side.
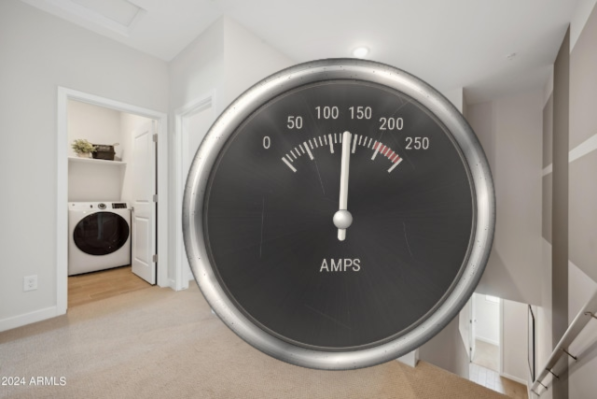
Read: 130A
